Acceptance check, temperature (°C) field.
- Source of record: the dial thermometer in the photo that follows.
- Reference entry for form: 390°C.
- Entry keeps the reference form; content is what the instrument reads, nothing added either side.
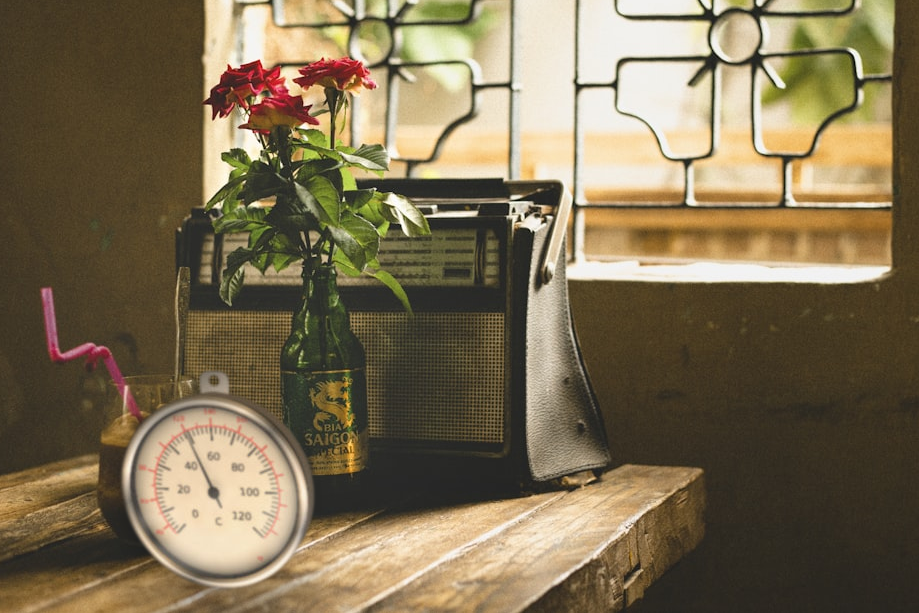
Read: 50°C
